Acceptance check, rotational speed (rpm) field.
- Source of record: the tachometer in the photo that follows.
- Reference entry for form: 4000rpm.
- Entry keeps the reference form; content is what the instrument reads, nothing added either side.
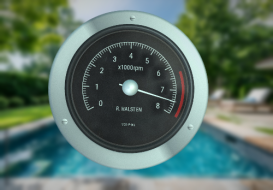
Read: 7500rpm
